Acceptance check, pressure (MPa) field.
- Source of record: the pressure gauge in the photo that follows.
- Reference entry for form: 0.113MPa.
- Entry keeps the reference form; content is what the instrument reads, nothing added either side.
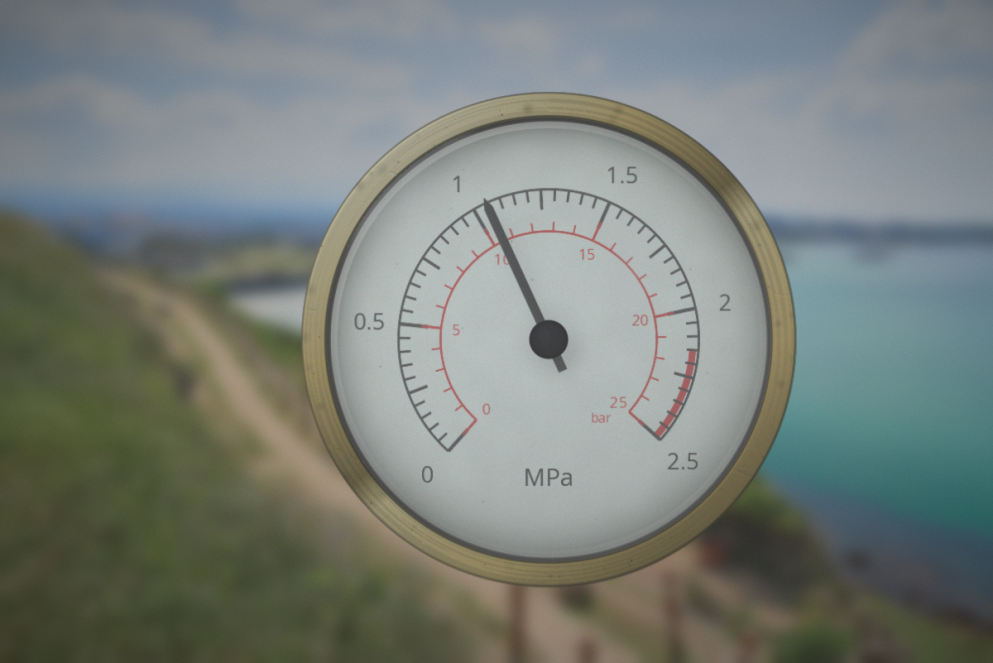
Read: 1.05MPa
